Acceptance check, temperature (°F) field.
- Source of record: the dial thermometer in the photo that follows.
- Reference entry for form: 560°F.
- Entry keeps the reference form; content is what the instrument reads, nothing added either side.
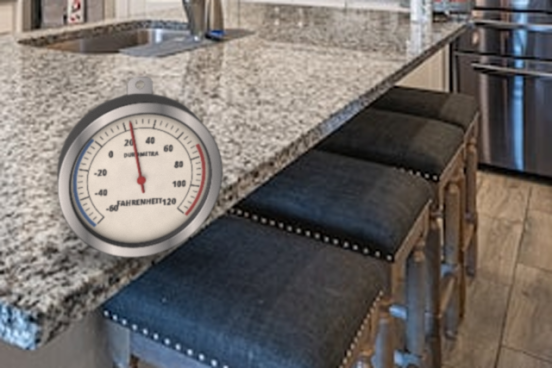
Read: 24°F
